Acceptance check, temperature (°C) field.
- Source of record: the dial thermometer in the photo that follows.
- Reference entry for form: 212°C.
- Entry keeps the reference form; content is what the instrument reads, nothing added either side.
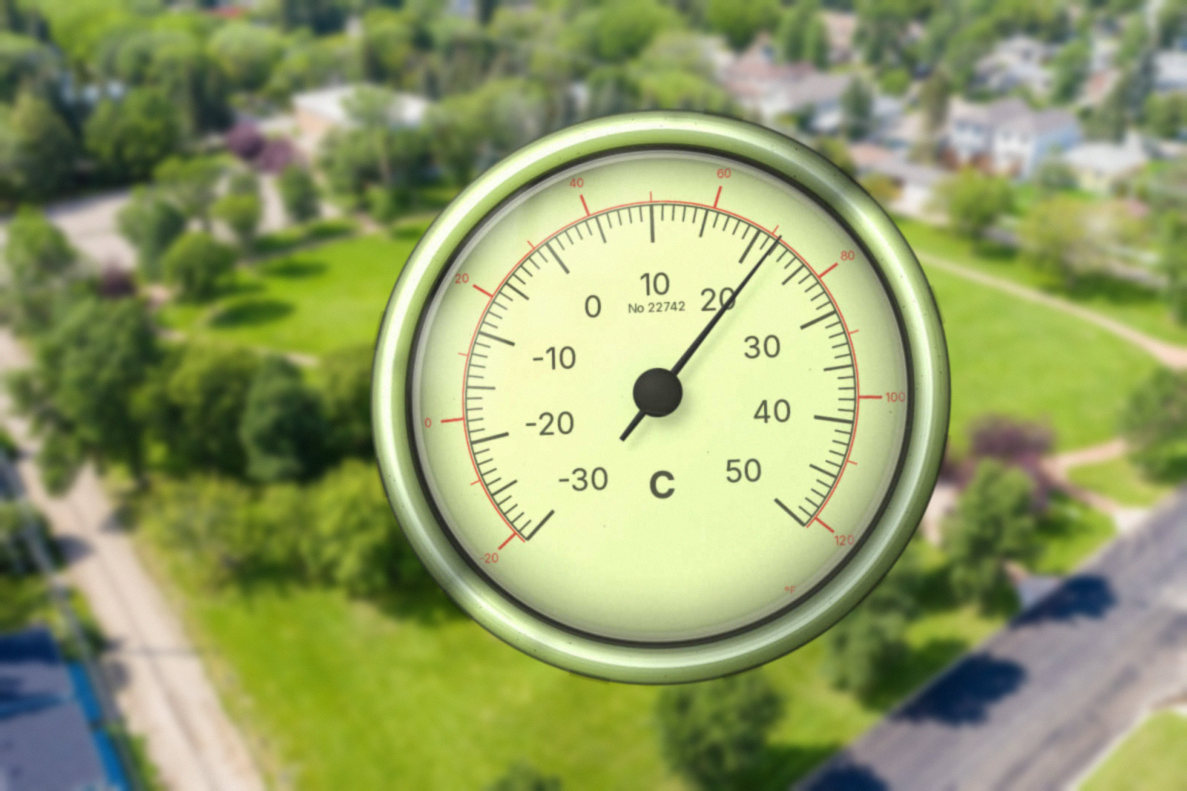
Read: 22°C
